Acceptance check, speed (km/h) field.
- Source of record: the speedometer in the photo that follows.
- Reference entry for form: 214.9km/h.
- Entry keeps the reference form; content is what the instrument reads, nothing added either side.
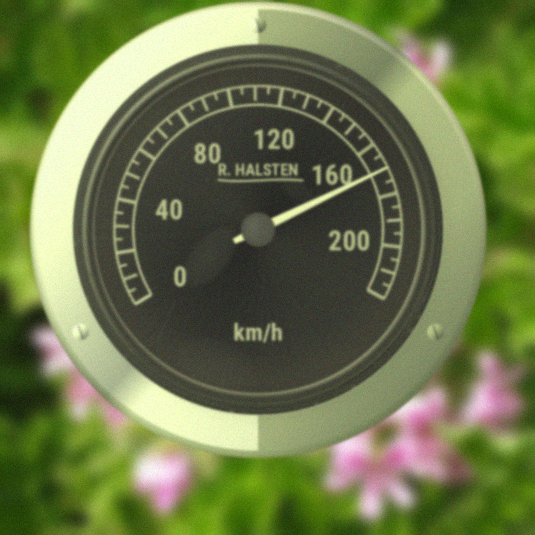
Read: 170km/h
